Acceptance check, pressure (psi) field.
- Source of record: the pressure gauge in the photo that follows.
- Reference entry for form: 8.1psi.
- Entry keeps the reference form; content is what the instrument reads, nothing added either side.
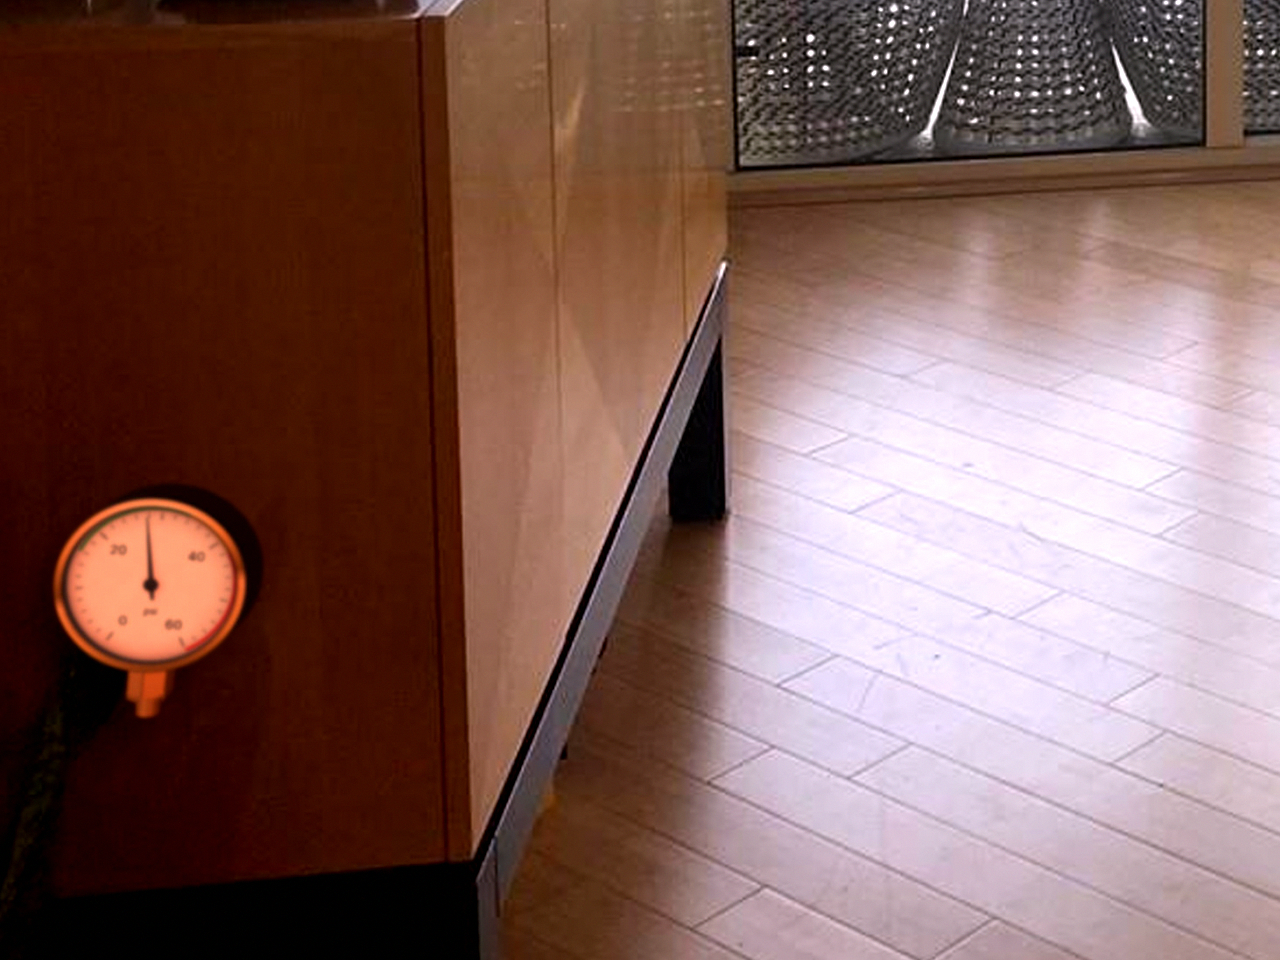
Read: 28psi
